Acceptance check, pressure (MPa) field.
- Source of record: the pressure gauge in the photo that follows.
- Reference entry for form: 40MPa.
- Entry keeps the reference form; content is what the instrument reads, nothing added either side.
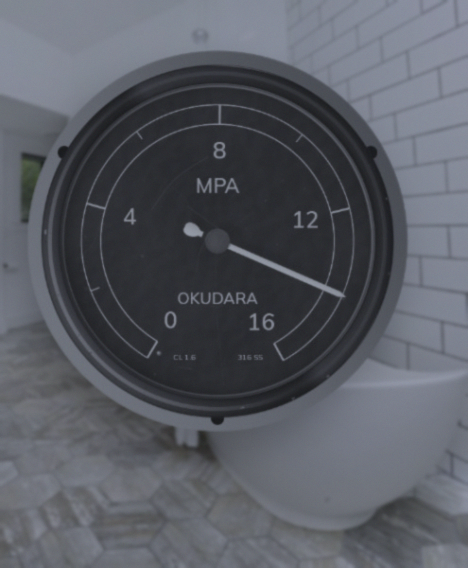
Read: 14MPa
